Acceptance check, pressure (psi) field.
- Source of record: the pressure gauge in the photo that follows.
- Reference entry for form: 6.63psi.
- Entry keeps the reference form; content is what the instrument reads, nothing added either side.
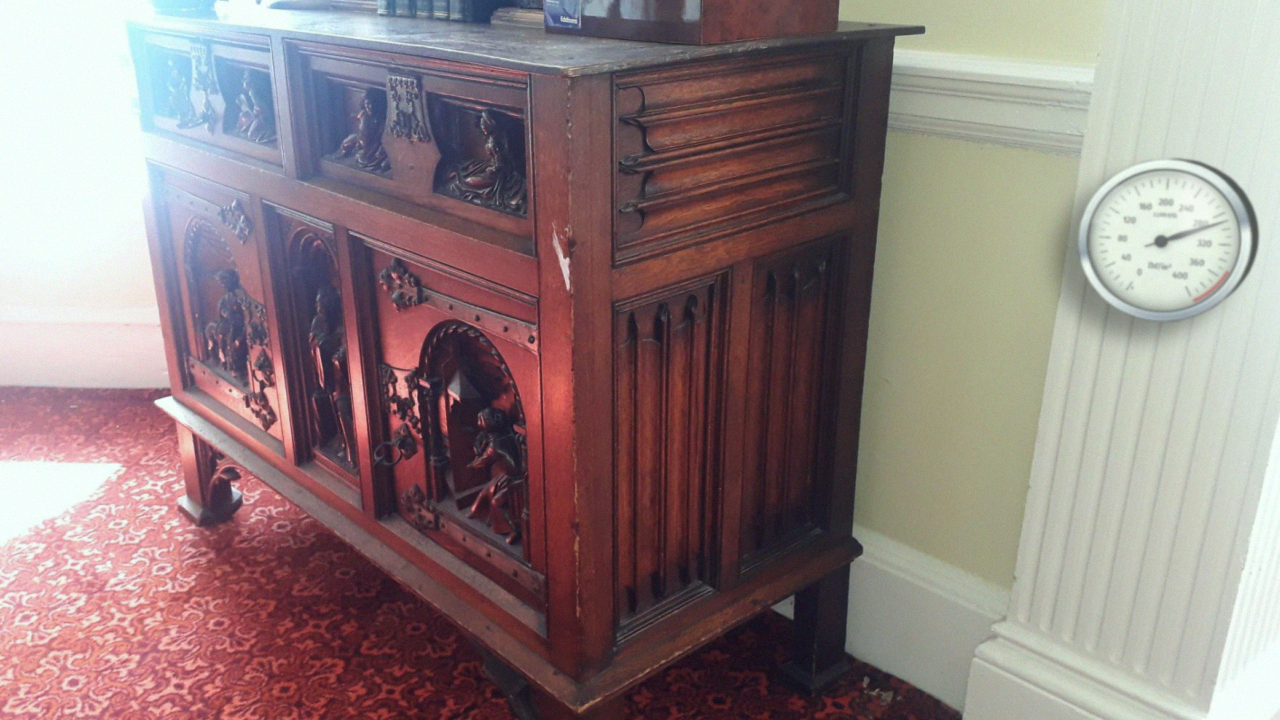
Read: 290psi
